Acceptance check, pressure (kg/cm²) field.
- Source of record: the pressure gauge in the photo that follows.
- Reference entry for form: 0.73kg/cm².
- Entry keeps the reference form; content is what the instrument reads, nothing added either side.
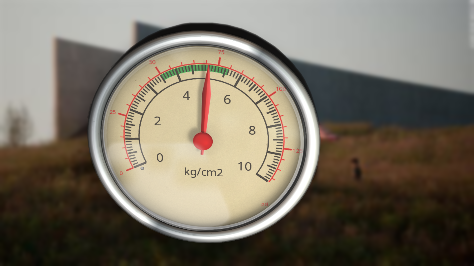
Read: 5kg/cm²
